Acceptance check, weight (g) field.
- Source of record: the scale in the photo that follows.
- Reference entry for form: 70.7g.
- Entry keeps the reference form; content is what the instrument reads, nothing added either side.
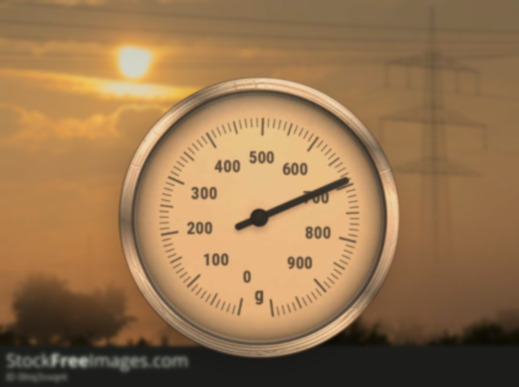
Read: 690g
